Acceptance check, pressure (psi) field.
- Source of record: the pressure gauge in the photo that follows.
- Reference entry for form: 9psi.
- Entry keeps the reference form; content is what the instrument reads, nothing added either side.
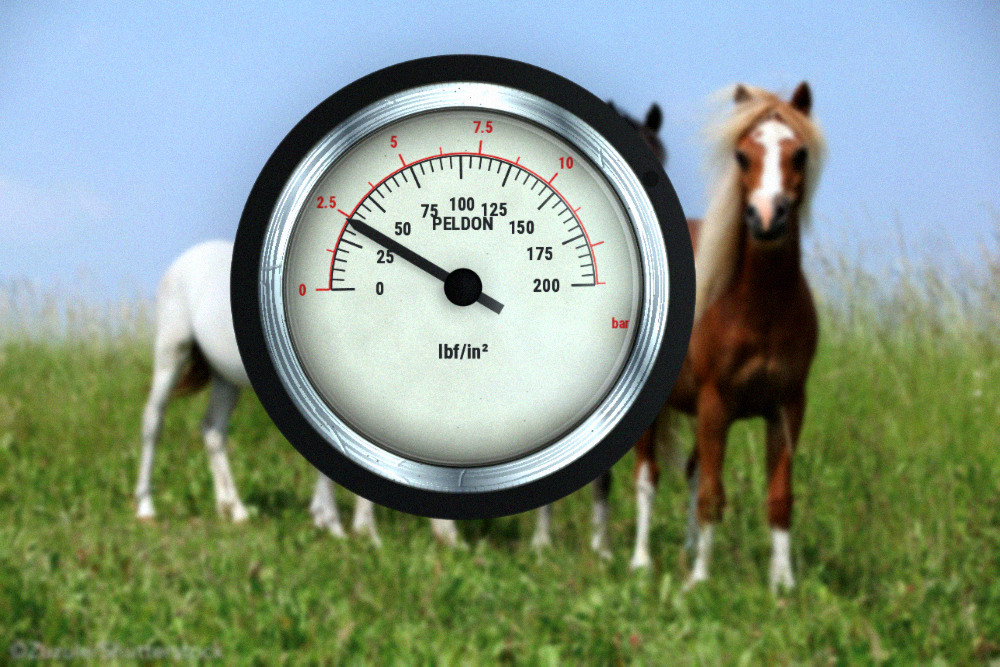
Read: 35psi
